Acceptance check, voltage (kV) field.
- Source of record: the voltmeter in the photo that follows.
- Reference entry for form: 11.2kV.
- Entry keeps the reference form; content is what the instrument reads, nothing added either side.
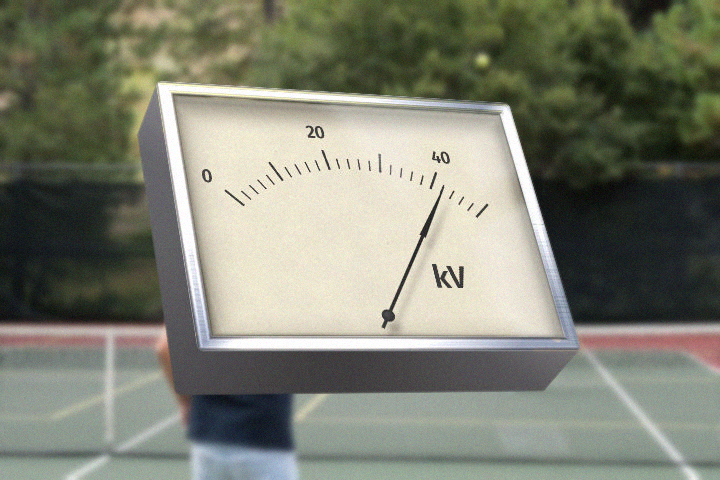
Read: 42kV
